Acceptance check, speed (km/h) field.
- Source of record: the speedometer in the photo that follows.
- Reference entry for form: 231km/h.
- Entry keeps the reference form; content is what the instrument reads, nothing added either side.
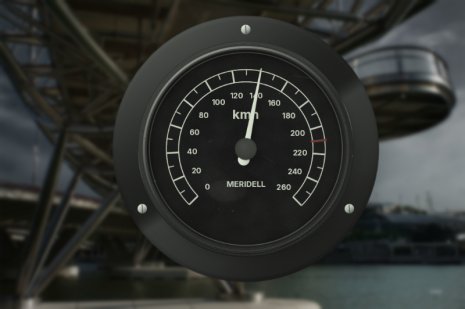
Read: 140km/h
